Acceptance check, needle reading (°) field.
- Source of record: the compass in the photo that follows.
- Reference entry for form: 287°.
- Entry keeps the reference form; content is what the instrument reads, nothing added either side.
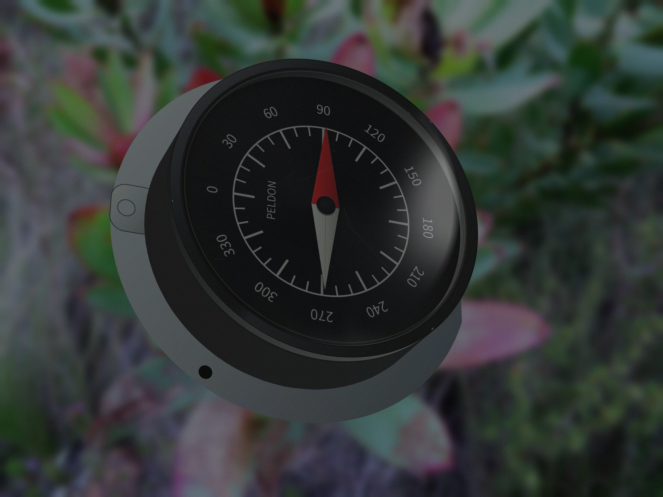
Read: 90°
